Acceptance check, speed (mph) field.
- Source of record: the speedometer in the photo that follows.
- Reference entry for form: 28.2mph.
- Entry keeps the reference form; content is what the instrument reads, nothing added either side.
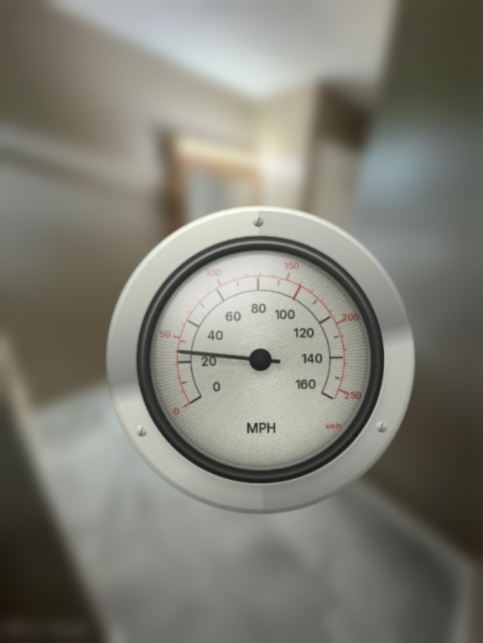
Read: 25mph
